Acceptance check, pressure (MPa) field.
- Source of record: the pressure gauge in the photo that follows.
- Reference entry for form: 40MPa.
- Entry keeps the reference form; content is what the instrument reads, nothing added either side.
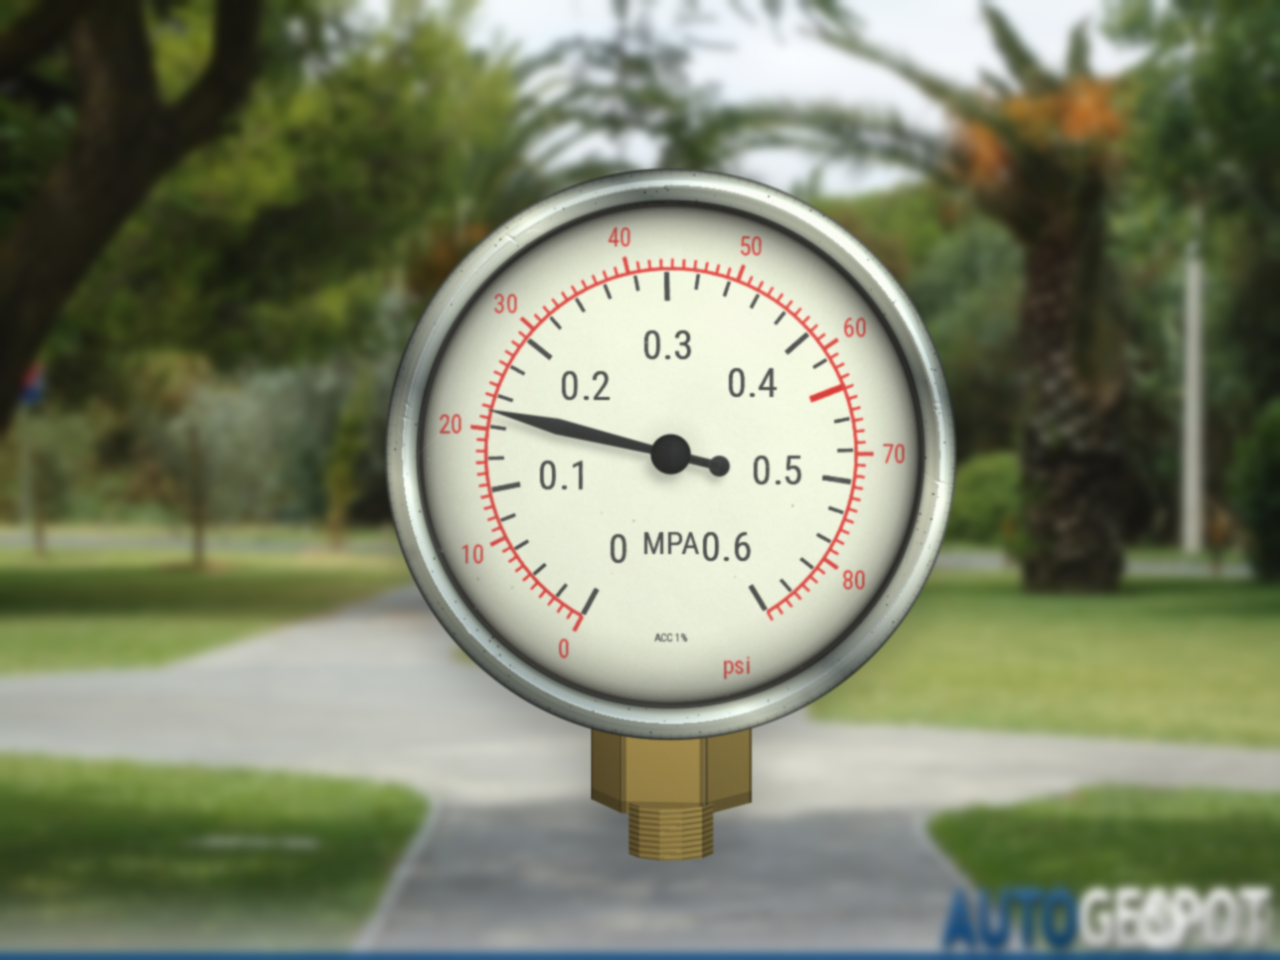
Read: 0.15MPa
